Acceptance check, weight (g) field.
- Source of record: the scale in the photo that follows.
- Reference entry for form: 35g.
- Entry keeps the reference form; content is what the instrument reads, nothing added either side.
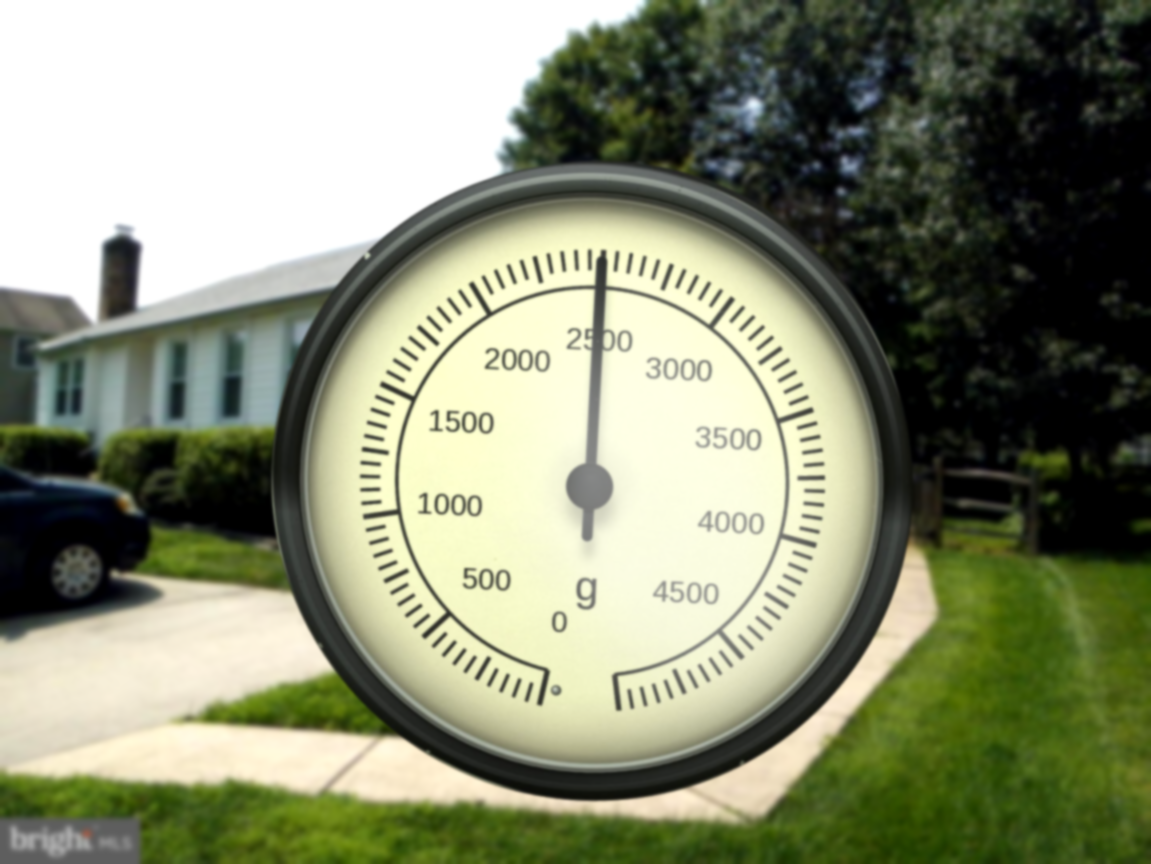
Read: 2500g
